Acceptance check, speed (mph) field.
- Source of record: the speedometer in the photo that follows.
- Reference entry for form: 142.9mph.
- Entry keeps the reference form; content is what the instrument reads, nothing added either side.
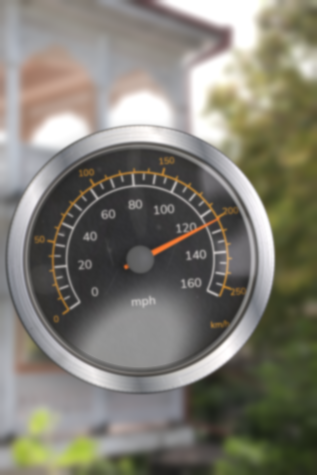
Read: 125mph
